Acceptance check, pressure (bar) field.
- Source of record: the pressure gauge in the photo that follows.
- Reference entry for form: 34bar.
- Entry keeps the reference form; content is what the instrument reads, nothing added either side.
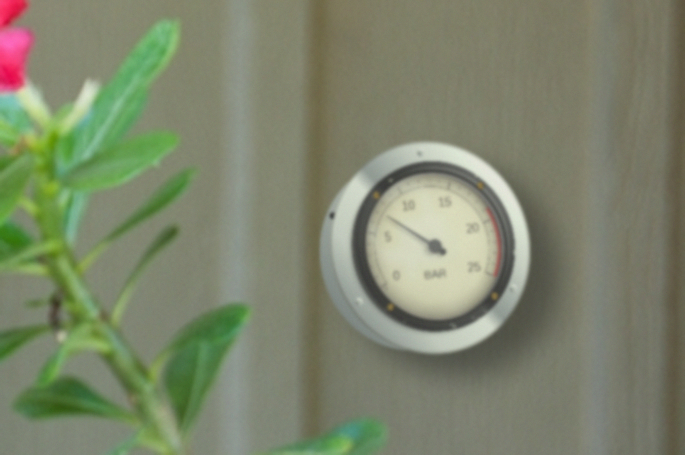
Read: 7bar
